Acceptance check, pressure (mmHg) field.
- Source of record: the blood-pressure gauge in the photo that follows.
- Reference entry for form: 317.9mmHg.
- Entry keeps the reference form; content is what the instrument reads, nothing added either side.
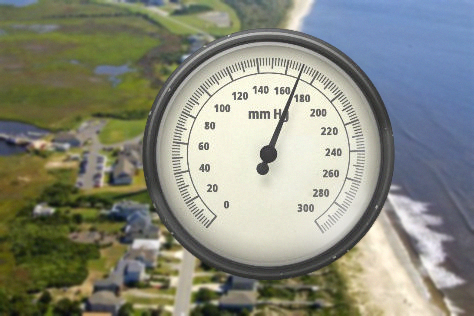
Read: 170mmHg
